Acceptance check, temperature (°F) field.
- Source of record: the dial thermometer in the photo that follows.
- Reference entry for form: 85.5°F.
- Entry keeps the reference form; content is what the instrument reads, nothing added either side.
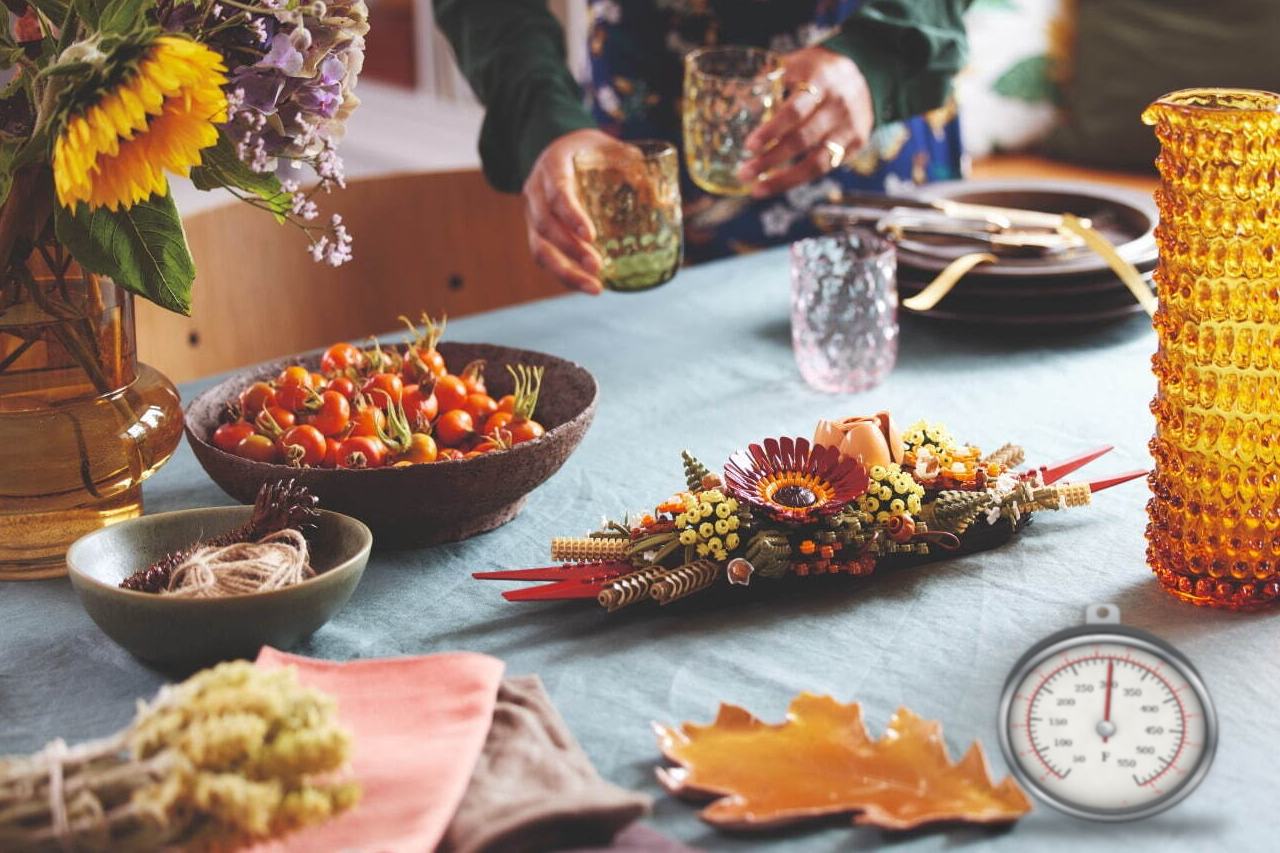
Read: 300°F
